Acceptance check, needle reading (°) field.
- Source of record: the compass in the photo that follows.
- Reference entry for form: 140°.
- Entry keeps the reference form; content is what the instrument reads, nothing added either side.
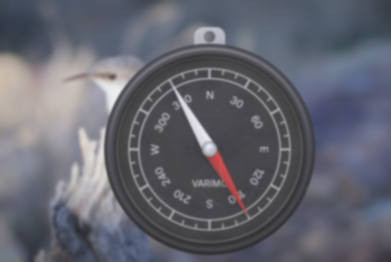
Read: 150°
